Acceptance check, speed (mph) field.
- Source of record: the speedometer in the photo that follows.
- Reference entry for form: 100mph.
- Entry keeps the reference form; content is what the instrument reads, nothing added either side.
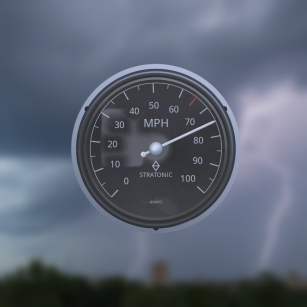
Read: 75mph
